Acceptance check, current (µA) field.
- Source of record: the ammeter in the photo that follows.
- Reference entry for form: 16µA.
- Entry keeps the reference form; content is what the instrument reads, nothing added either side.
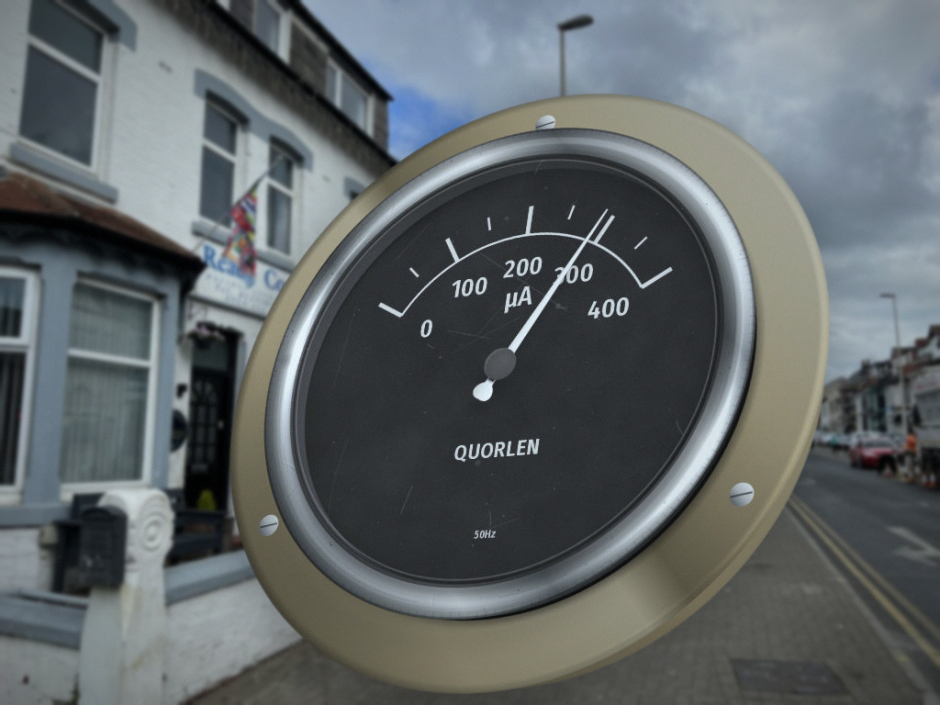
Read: 300µA
